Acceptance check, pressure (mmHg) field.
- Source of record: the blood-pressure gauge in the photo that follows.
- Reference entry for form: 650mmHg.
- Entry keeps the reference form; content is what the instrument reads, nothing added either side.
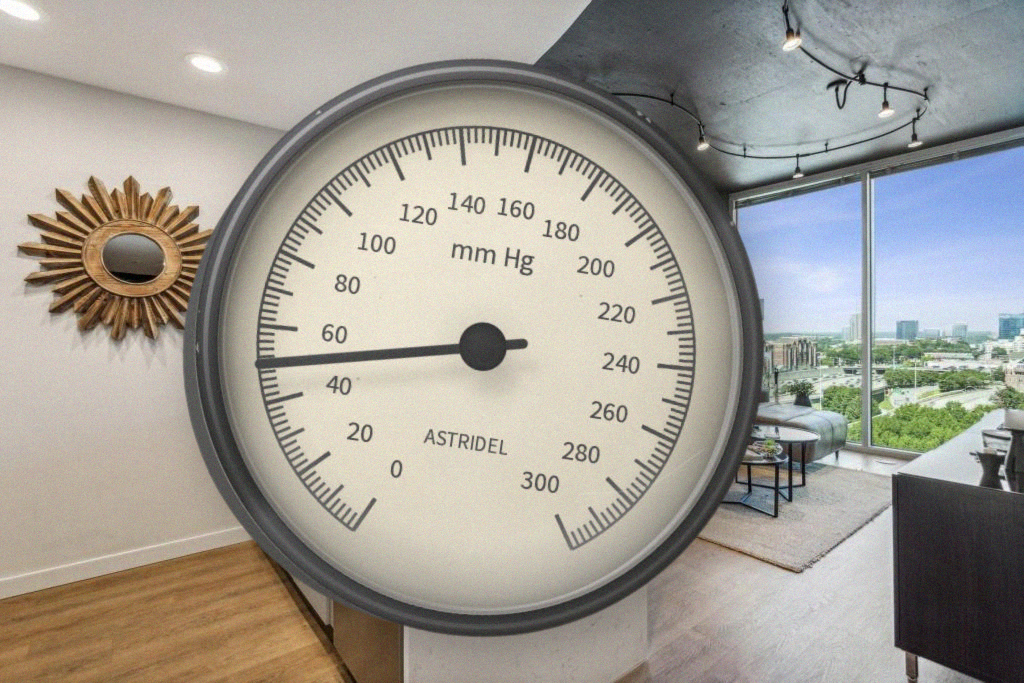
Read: 50mmHg
